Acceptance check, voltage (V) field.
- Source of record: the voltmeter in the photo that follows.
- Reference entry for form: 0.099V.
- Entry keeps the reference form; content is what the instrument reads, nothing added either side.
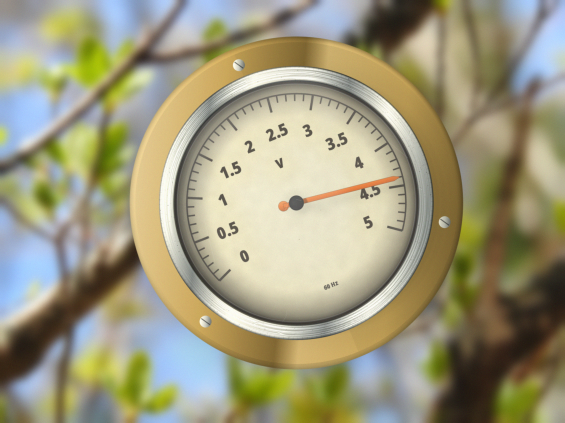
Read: 4.4V
